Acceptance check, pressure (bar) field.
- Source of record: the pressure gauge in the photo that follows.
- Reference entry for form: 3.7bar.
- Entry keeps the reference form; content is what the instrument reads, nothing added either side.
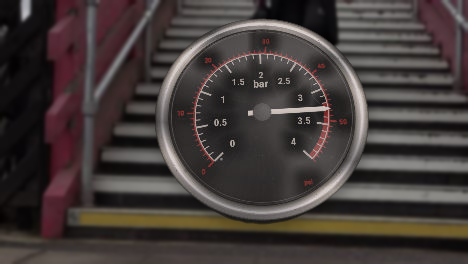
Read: 3.3bar
